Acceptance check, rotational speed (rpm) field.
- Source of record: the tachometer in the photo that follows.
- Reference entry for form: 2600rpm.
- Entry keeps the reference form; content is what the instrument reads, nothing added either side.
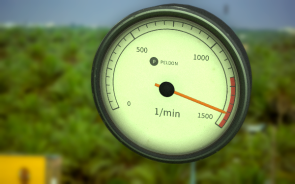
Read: 1400rpm
